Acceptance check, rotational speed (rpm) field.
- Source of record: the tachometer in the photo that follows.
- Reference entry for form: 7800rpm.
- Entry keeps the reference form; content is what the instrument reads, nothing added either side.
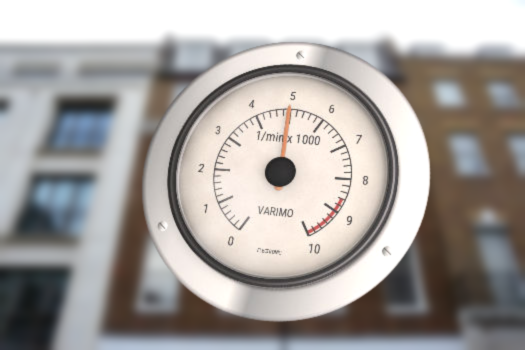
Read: 5000rpm
